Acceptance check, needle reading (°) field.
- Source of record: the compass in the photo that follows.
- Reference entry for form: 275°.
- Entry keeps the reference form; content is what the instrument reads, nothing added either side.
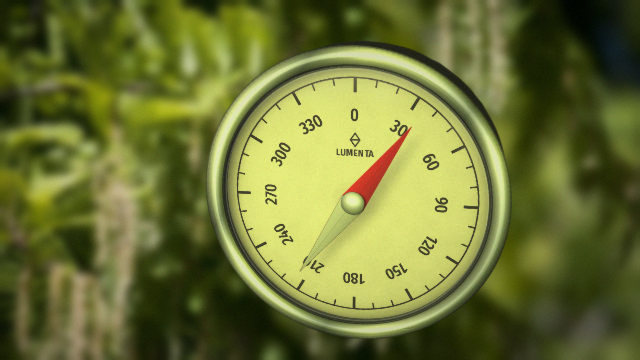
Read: 35°
